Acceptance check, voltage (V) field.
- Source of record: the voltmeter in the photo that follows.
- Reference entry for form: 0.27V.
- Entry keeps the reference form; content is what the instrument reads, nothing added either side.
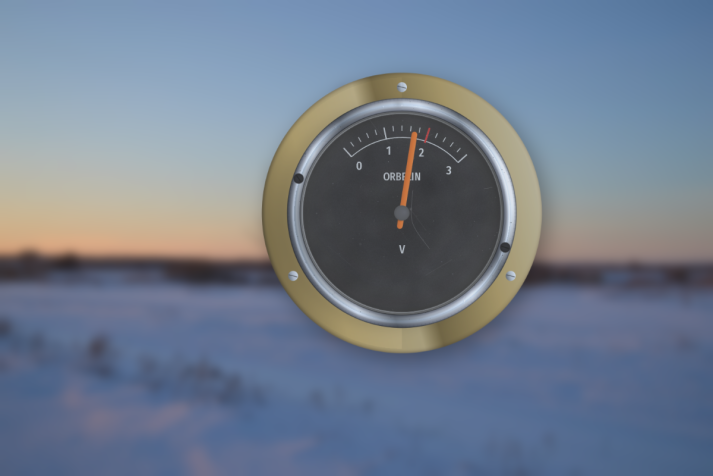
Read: 1.7V
